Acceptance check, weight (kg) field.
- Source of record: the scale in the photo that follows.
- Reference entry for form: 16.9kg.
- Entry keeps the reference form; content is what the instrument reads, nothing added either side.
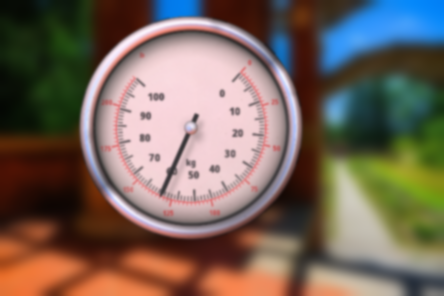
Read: 60kg
